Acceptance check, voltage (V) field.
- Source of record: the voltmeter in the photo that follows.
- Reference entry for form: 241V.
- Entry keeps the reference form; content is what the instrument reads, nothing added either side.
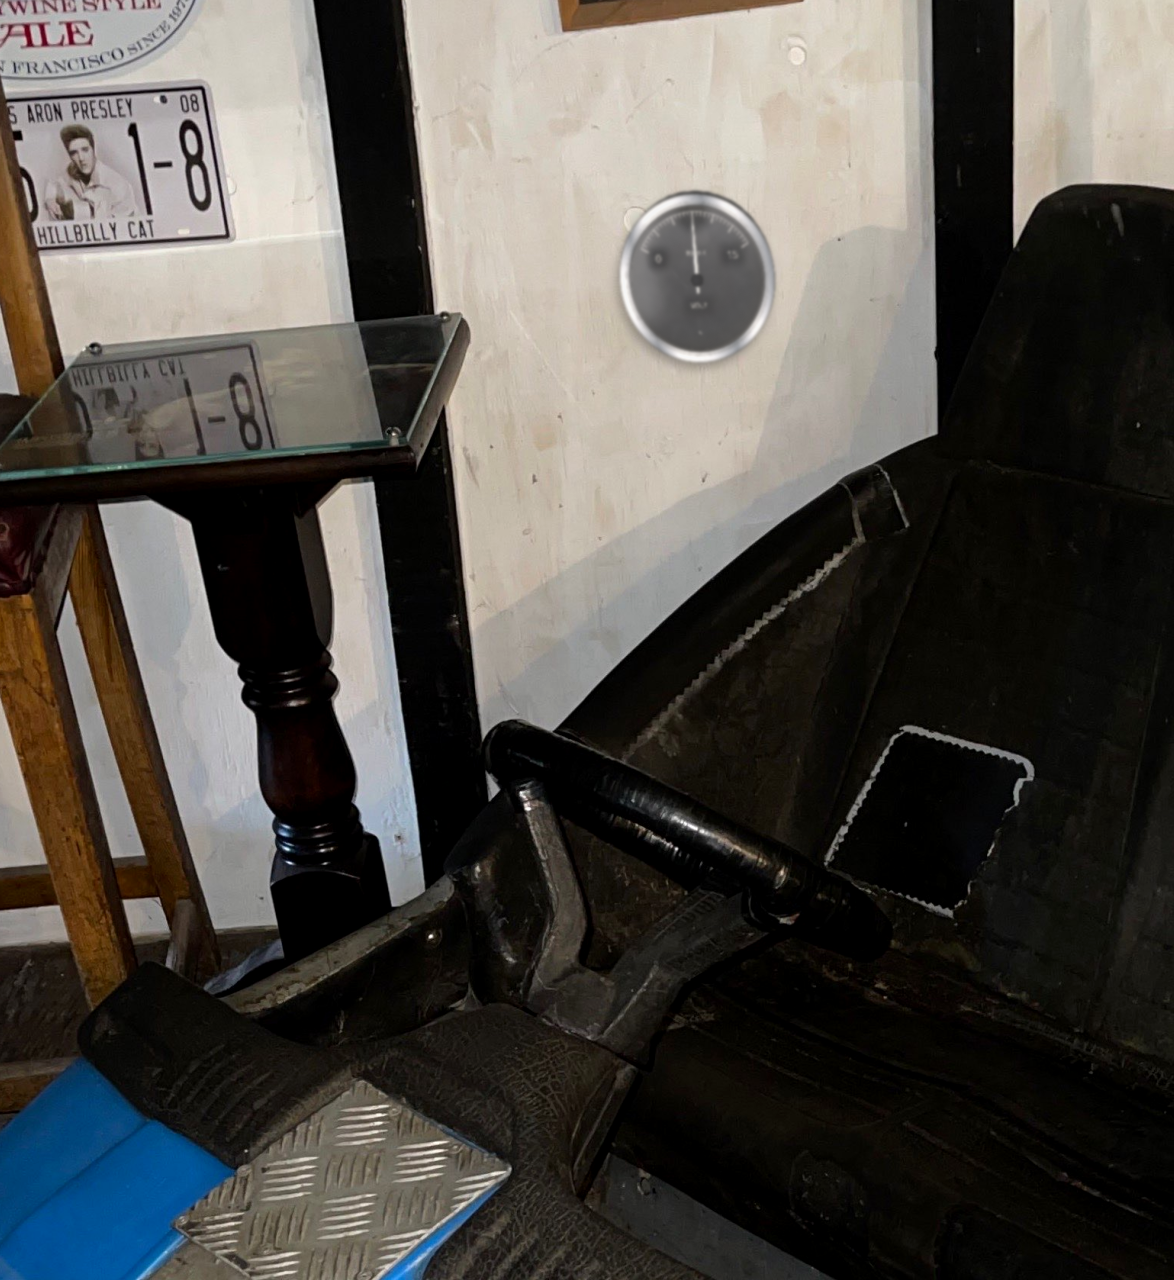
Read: 7.5V
